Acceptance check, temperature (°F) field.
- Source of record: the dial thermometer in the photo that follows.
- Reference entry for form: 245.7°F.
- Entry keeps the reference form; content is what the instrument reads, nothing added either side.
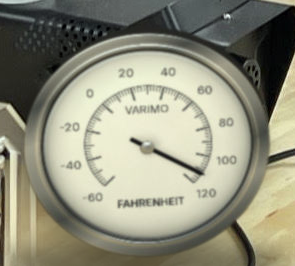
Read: 110°F
